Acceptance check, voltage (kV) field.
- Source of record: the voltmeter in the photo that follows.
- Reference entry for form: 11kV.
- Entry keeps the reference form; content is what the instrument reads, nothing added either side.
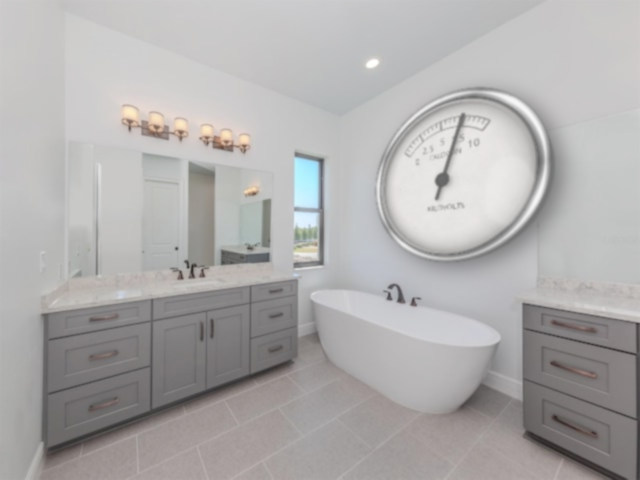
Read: 7.5kV
